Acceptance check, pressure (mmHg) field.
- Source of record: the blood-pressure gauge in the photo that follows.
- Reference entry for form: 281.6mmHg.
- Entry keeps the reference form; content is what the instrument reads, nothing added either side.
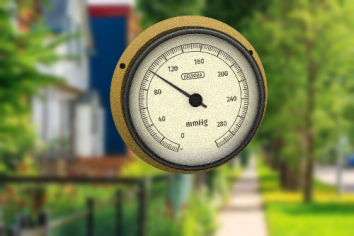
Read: 100mmHg
